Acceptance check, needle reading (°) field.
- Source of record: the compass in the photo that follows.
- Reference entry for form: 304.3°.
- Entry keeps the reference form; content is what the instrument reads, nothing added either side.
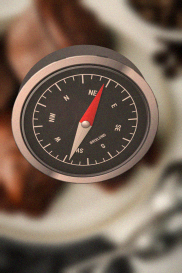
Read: 55°
